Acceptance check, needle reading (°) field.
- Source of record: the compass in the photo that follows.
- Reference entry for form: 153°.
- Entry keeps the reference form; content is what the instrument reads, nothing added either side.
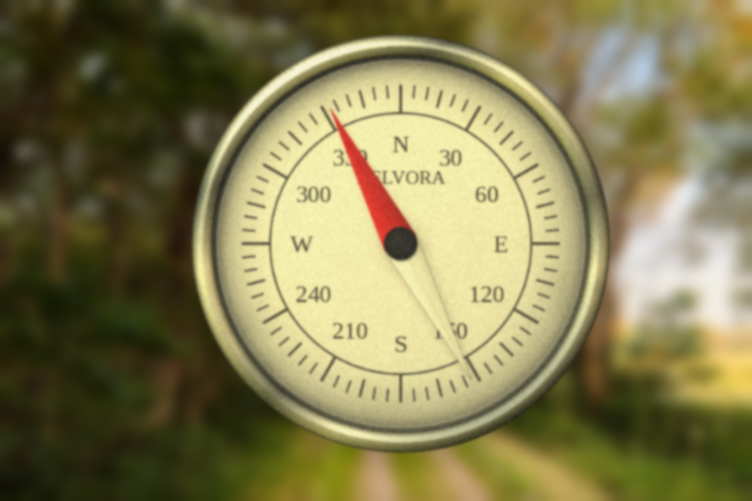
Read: 332.5°
